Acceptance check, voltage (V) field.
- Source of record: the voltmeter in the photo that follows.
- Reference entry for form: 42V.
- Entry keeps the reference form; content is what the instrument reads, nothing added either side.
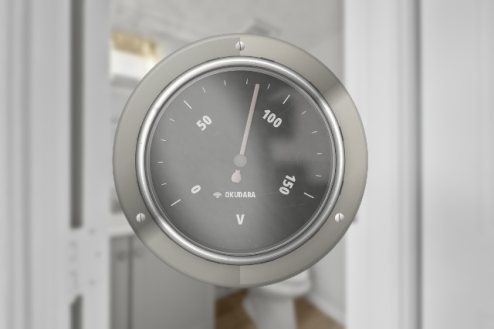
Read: 85V
